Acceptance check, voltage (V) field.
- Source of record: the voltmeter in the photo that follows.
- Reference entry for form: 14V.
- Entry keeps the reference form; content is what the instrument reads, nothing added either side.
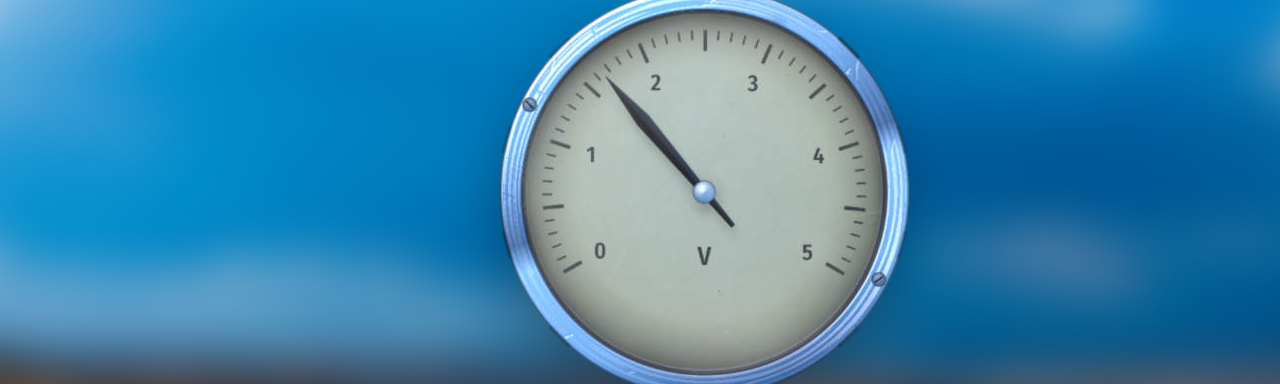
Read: 1.65V
